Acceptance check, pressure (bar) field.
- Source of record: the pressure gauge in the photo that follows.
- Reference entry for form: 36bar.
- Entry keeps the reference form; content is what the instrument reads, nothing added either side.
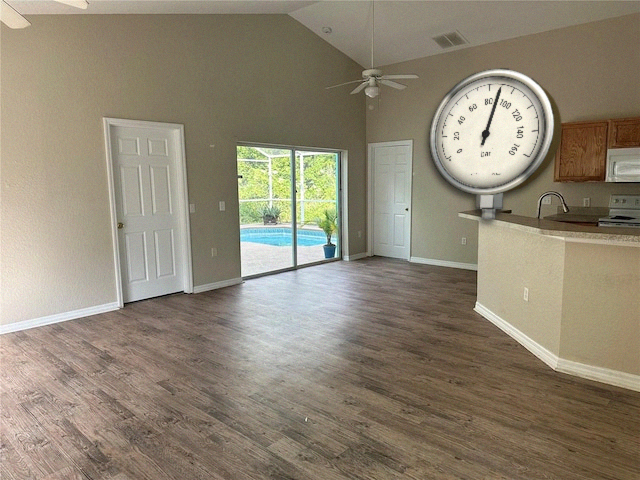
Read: 90bar
